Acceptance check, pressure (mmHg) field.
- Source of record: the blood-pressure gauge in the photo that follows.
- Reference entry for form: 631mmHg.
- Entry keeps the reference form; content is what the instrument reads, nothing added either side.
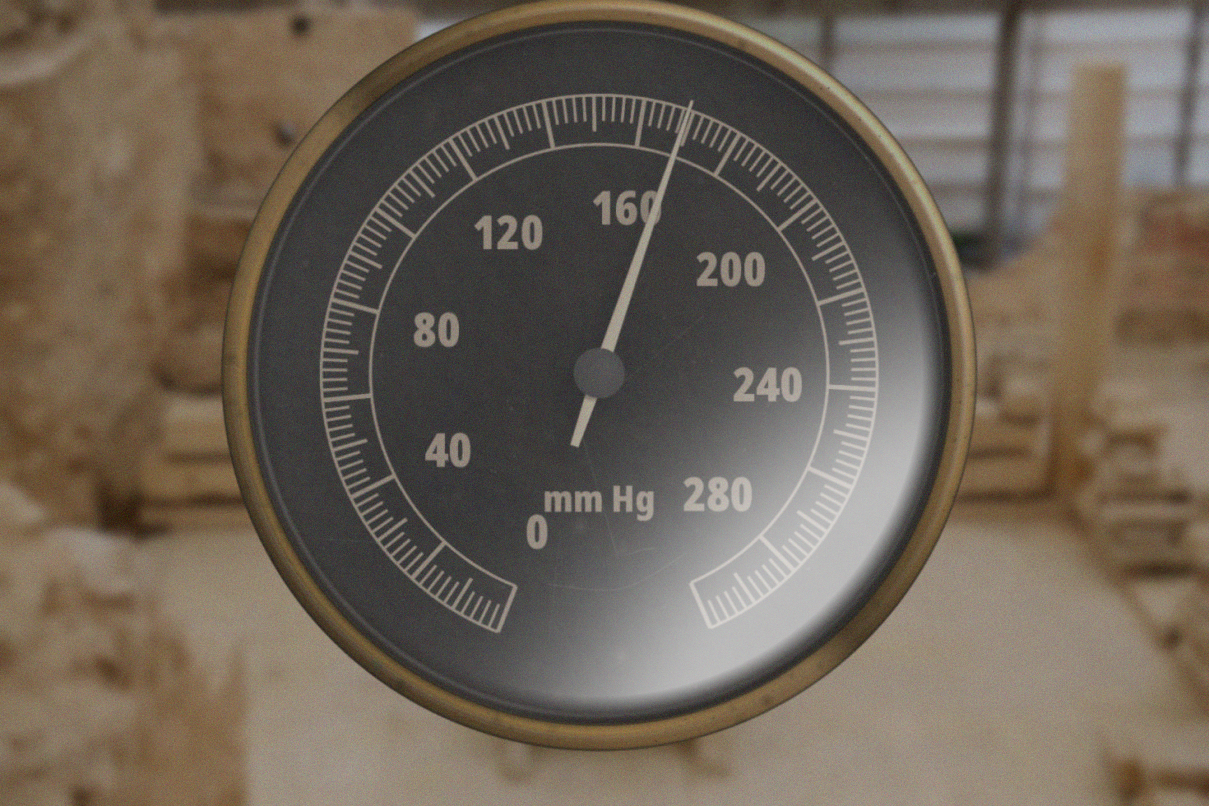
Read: 169mmHg
